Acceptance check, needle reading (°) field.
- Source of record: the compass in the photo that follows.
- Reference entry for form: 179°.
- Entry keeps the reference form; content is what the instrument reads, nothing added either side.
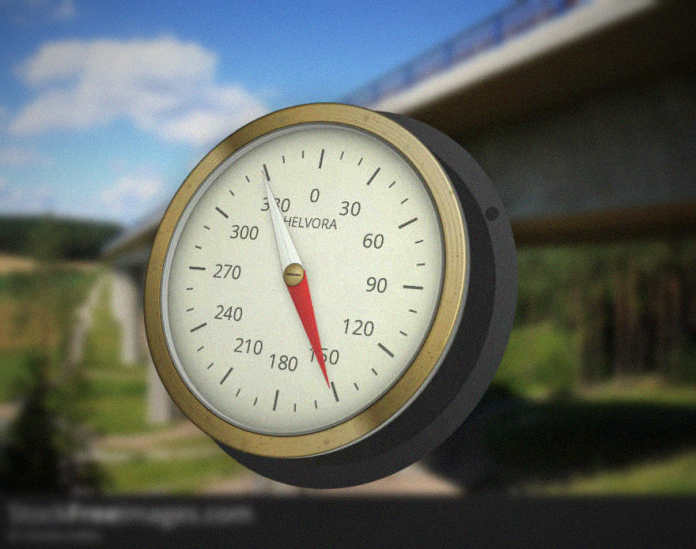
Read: 150°
